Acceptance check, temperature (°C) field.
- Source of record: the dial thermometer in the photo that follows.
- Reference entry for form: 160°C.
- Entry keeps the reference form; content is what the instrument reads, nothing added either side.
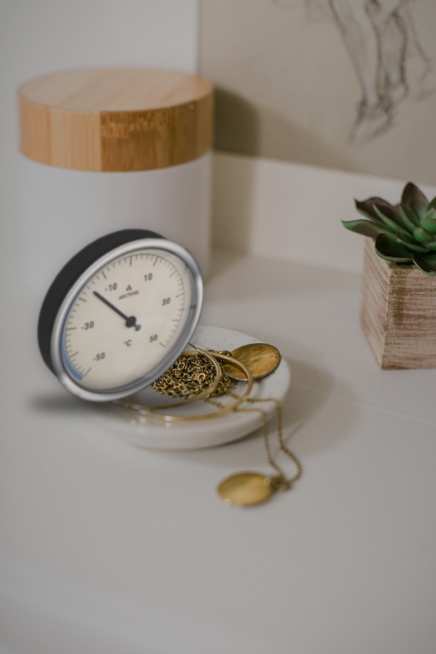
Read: -16°C
